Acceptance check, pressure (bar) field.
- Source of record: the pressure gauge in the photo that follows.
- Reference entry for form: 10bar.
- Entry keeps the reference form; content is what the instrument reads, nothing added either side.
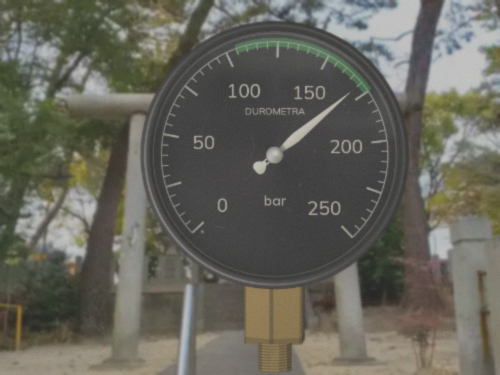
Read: 170bar
